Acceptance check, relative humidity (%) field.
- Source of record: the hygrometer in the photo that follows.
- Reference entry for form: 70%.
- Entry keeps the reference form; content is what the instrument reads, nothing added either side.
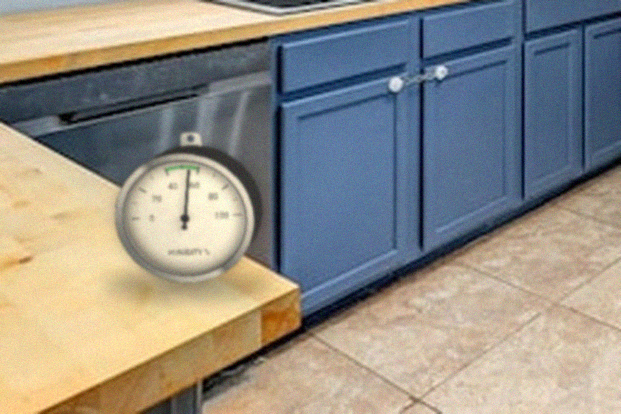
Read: 55%
